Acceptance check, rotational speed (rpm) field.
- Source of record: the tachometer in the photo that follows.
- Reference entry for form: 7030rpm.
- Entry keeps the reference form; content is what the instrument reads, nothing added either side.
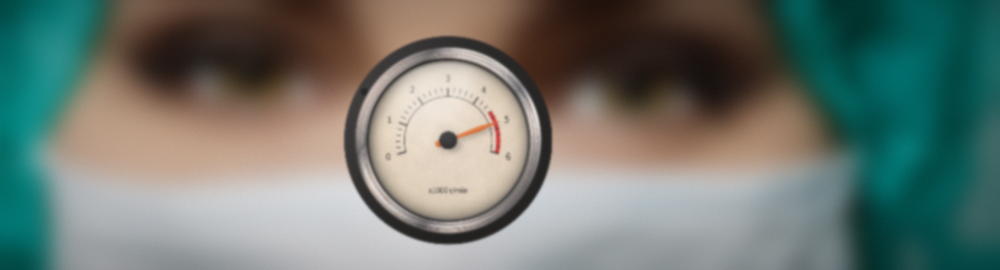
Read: 5000rpm
